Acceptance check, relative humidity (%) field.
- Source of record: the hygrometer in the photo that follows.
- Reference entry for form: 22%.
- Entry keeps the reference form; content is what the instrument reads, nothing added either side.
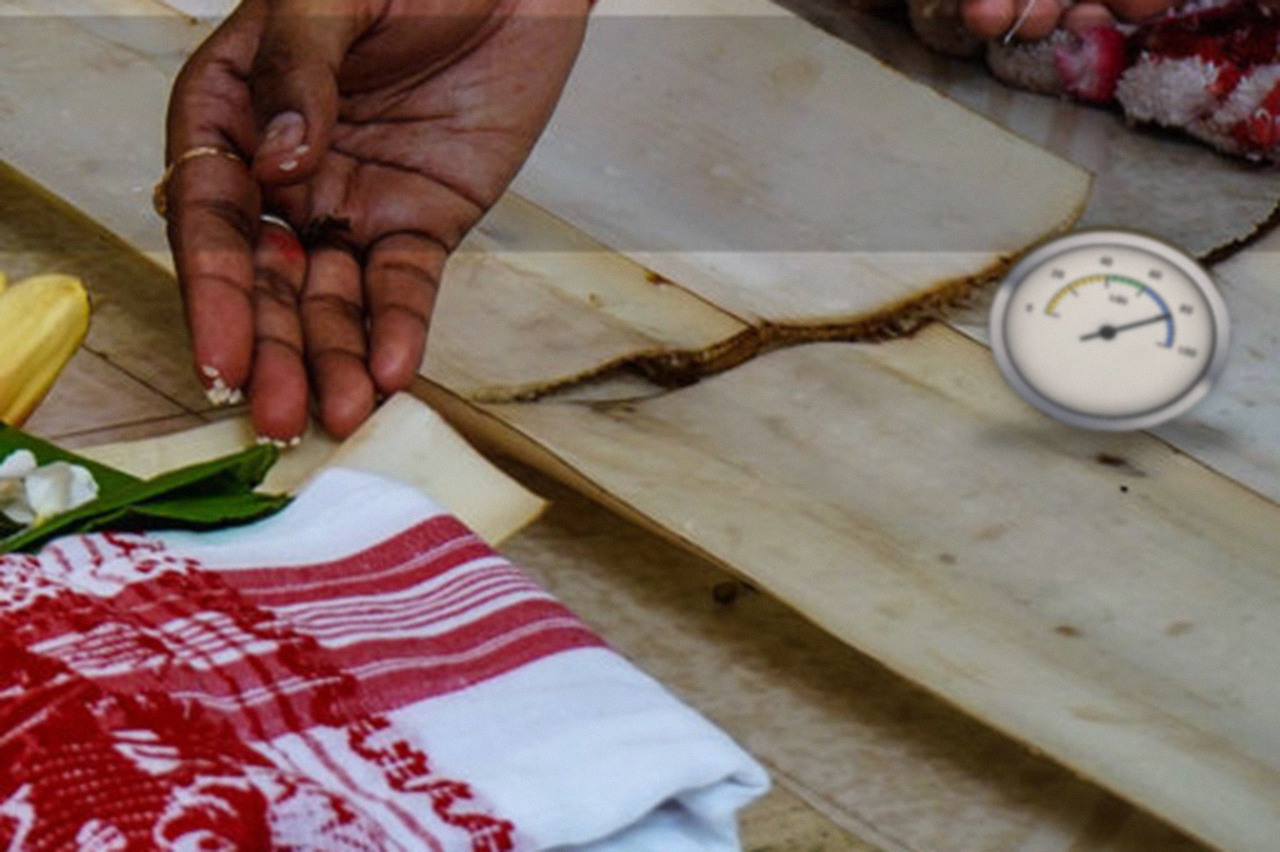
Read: 80%
